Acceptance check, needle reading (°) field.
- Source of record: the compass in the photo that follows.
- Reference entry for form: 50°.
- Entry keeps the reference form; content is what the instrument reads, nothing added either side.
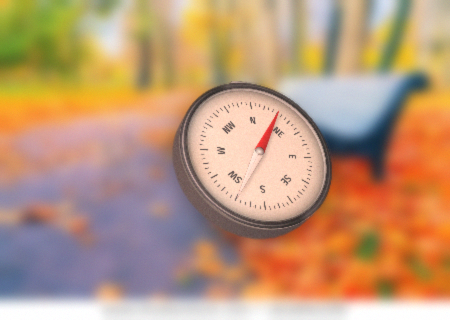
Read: 30°
